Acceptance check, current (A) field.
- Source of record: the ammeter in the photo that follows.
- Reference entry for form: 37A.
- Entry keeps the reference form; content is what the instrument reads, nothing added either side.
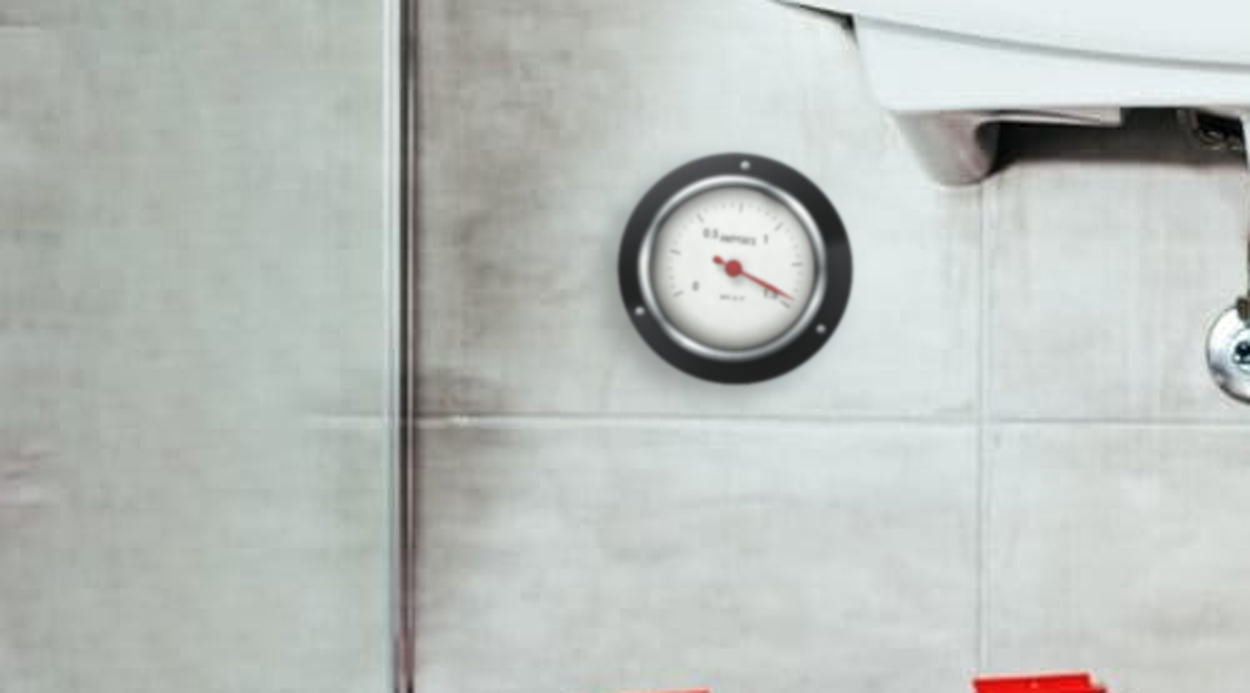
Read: 1.45A
